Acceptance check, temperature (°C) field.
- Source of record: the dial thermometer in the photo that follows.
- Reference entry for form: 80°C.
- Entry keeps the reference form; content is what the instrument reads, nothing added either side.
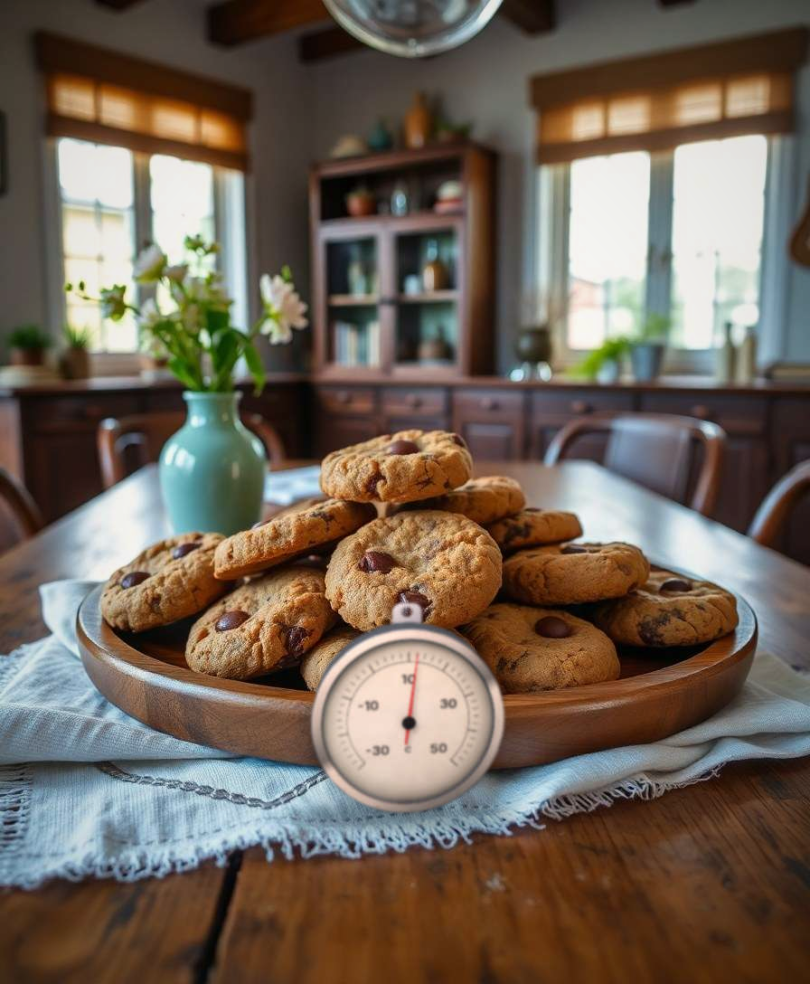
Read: 12°C
